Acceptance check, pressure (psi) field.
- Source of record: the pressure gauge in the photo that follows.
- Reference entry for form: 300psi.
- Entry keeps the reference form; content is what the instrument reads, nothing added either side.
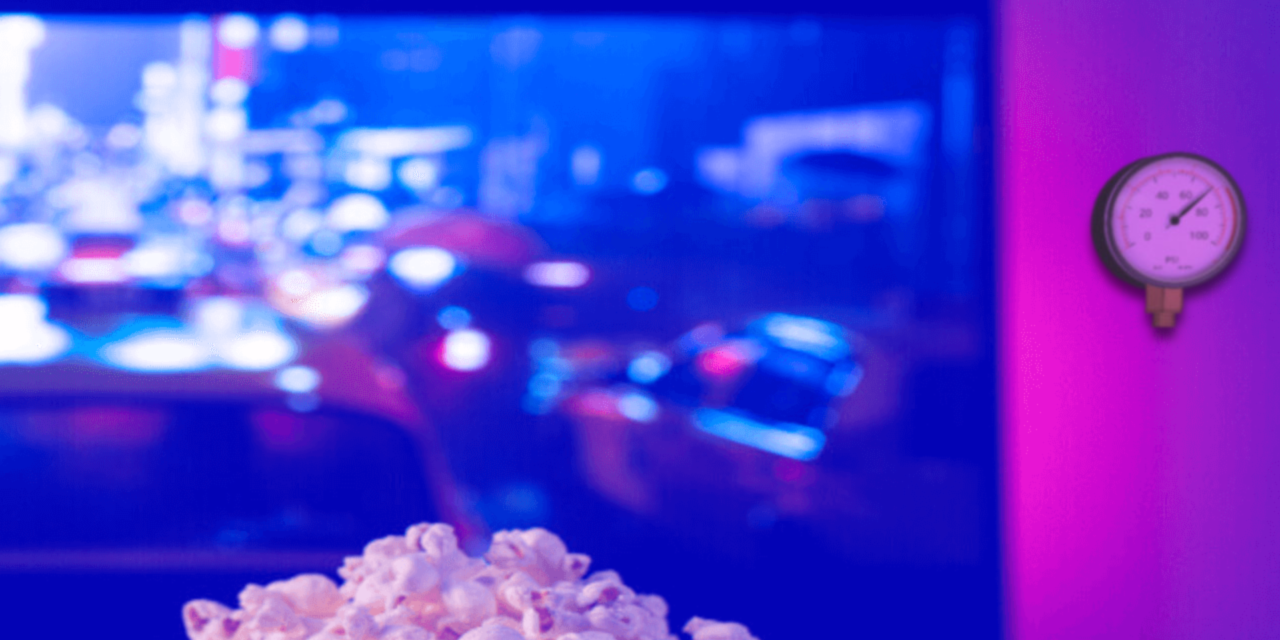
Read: 70psi
